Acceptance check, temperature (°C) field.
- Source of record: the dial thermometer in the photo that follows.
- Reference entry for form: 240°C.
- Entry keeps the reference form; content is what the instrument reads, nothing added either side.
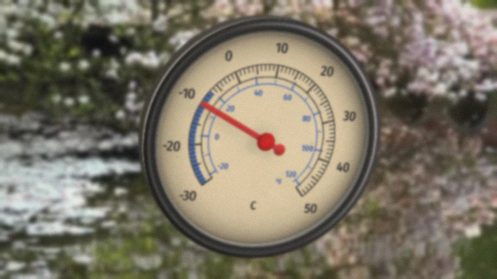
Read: -10°C
